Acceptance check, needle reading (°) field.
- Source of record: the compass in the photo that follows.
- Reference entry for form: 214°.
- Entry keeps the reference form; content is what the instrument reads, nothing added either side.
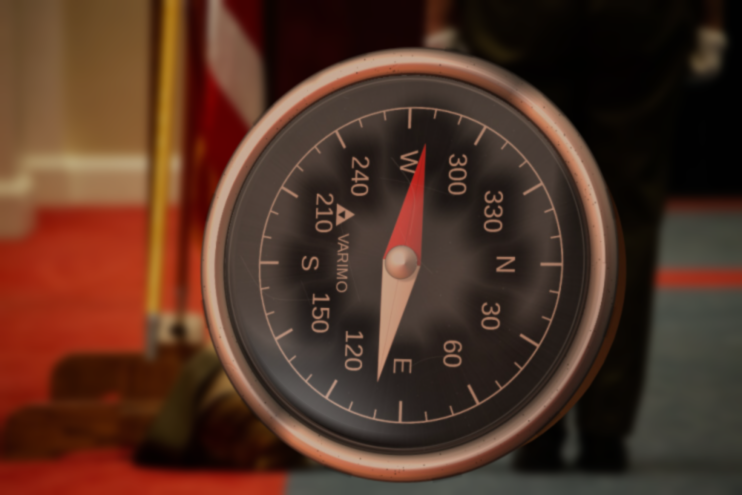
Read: 280°
